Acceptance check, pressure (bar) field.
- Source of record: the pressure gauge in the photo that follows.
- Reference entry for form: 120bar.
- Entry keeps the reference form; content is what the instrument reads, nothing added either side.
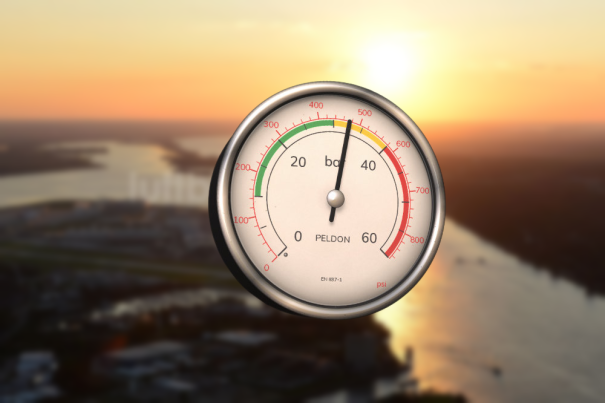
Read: 32.5bar
